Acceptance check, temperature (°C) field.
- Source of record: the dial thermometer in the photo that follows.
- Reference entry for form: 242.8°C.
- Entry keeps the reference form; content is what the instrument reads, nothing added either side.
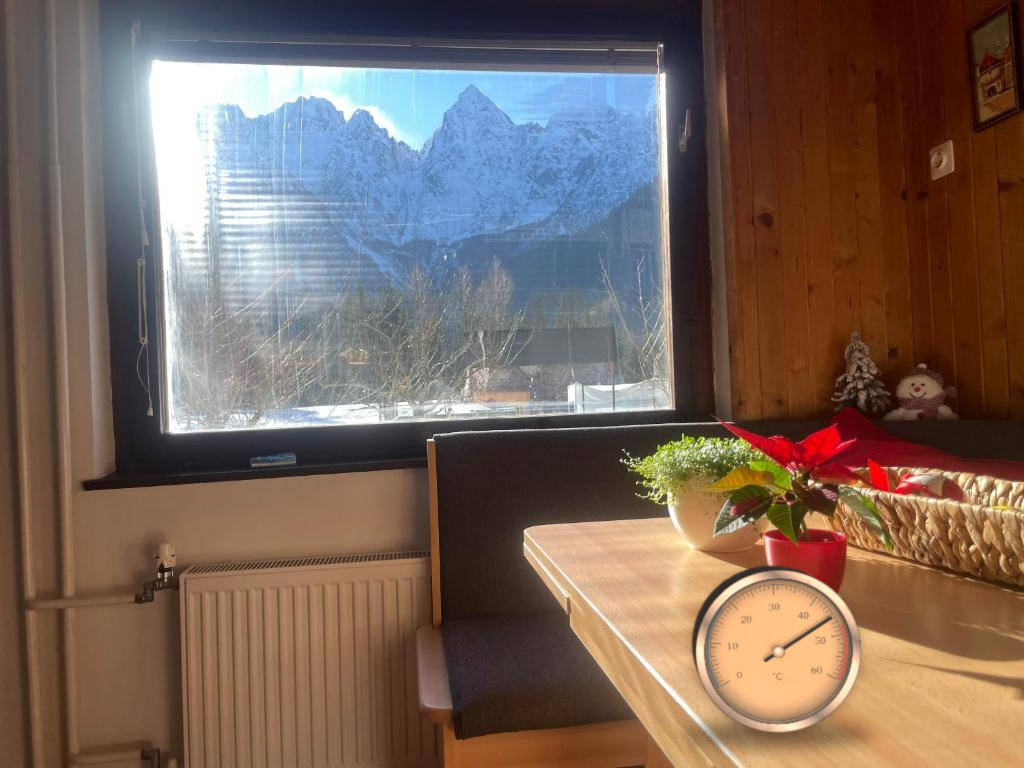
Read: 45°C
